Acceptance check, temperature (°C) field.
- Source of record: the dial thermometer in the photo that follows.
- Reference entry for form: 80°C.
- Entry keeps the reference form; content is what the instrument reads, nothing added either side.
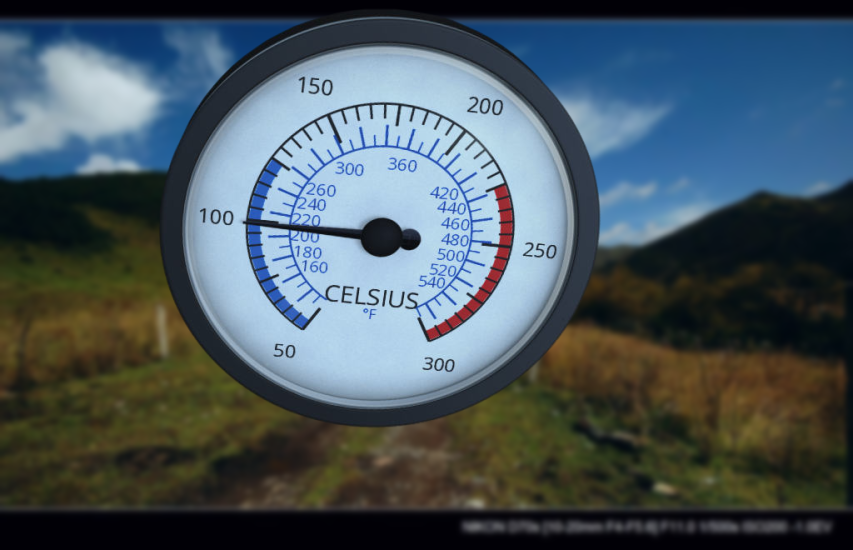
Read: 100°C
